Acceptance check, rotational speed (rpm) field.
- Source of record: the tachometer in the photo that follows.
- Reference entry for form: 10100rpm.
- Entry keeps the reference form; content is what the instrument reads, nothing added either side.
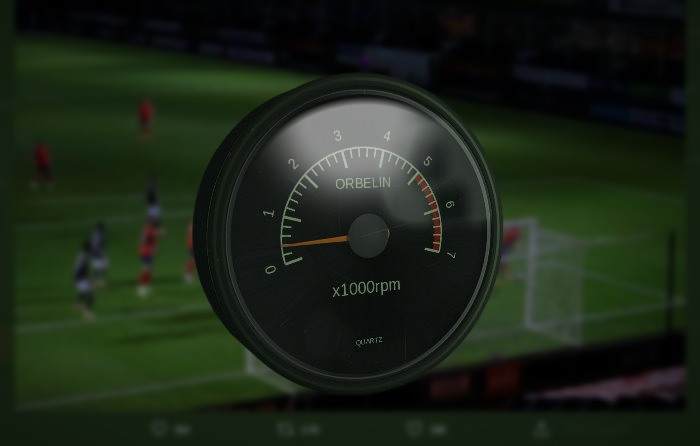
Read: 400rpm
